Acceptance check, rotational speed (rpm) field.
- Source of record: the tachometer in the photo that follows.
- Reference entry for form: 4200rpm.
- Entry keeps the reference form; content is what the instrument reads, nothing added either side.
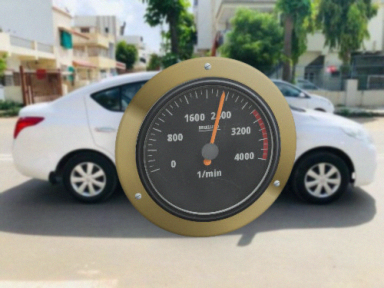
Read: 2300rpm
